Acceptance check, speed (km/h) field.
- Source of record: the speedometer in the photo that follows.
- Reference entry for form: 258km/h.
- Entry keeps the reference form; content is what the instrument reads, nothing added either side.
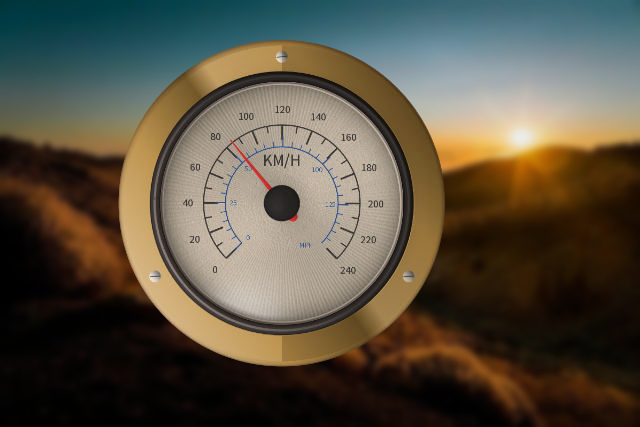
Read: 85km/h
